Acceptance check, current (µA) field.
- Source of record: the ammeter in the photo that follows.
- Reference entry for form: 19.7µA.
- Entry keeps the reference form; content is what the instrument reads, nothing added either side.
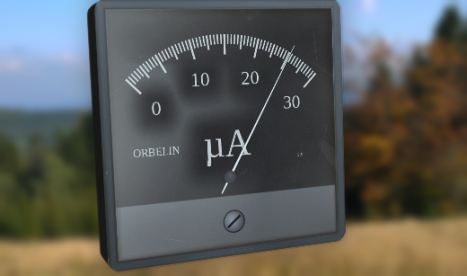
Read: 25µA
